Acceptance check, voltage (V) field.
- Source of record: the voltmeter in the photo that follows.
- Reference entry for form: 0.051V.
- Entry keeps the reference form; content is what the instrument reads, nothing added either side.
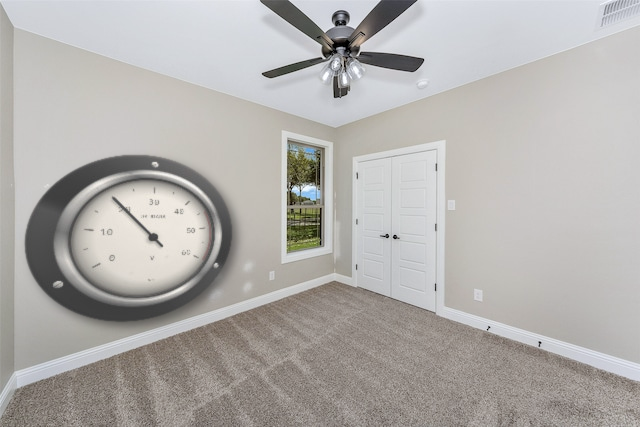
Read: 20V
